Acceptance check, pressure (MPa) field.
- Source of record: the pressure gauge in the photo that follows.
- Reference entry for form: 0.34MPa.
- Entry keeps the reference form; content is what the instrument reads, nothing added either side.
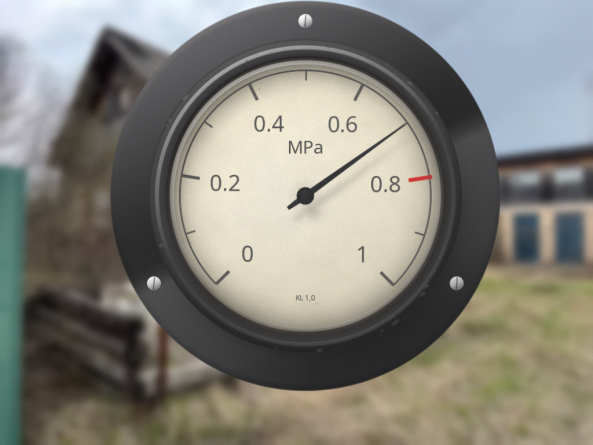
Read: 0.7MPa
